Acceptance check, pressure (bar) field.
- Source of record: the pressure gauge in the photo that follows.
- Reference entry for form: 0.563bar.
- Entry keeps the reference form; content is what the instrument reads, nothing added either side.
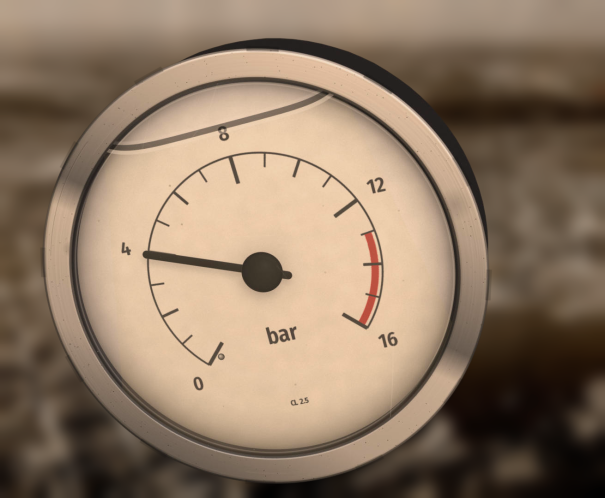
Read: 4bar
